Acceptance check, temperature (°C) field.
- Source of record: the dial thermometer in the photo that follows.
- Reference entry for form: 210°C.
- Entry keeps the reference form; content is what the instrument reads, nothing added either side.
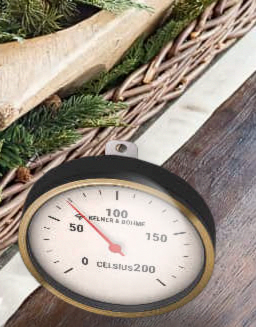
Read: 70°C
